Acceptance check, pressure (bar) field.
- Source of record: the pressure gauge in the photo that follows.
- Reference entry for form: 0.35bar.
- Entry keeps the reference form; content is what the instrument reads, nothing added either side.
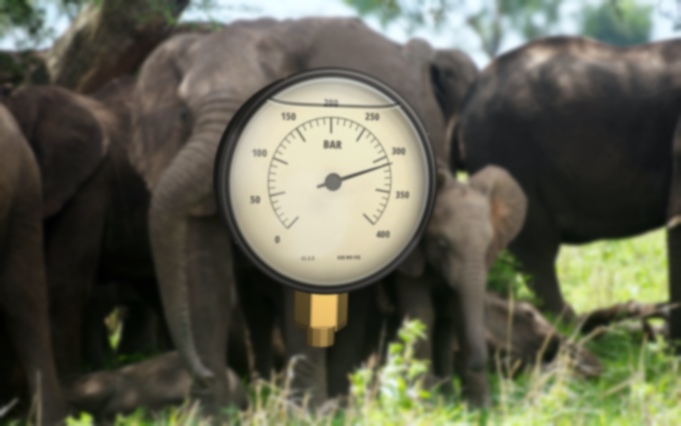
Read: 310bar
